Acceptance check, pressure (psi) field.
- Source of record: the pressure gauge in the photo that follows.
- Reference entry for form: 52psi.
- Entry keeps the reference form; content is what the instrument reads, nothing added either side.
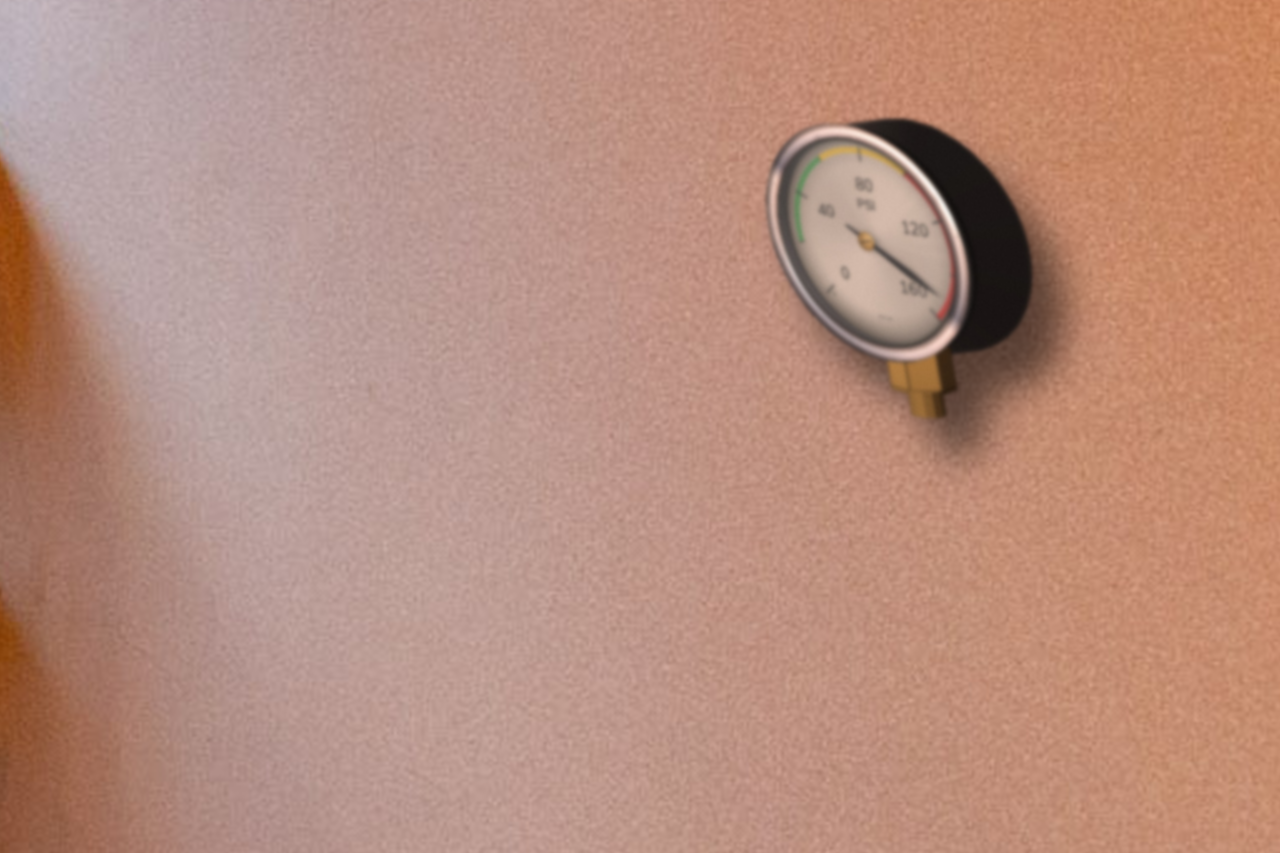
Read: 150psi
